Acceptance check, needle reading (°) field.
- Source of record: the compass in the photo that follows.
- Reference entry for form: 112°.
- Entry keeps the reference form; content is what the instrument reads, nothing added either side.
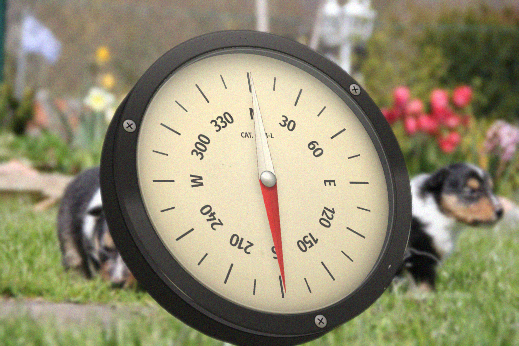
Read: 180°
